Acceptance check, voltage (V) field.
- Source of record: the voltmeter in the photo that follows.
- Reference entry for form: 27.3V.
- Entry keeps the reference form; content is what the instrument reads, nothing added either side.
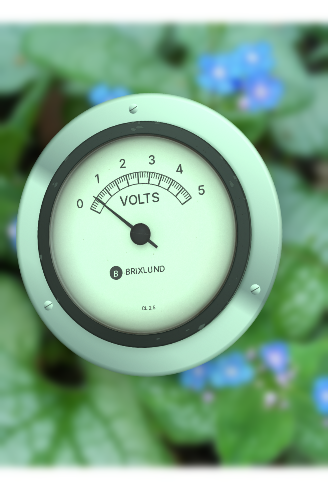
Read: 0.5V
